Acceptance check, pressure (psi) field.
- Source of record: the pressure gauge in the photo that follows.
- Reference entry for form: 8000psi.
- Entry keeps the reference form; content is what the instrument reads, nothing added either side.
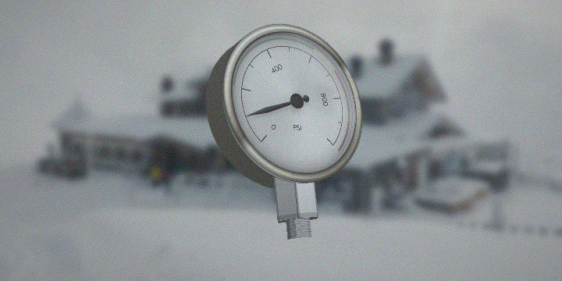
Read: 100psi
